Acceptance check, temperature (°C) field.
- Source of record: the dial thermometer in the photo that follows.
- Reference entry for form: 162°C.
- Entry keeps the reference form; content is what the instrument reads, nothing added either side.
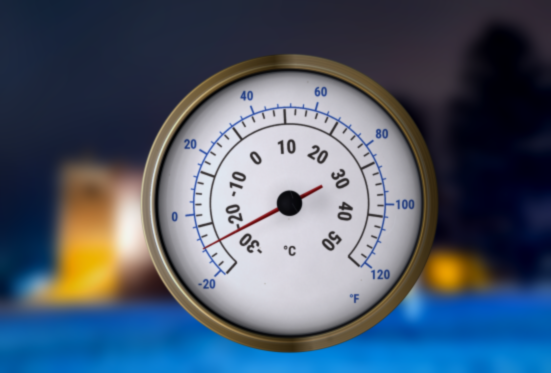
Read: -24°C
